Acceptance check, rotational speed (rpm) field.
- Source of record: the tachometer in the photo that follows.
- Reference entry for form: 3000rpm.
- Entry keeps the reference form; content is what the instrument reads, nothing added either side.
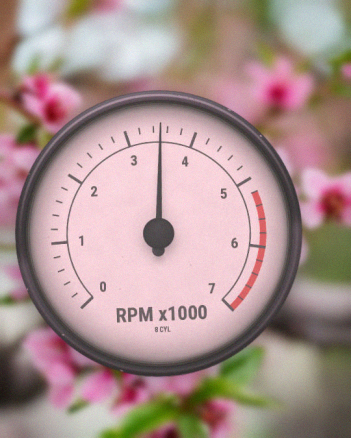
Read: 3500rpm
